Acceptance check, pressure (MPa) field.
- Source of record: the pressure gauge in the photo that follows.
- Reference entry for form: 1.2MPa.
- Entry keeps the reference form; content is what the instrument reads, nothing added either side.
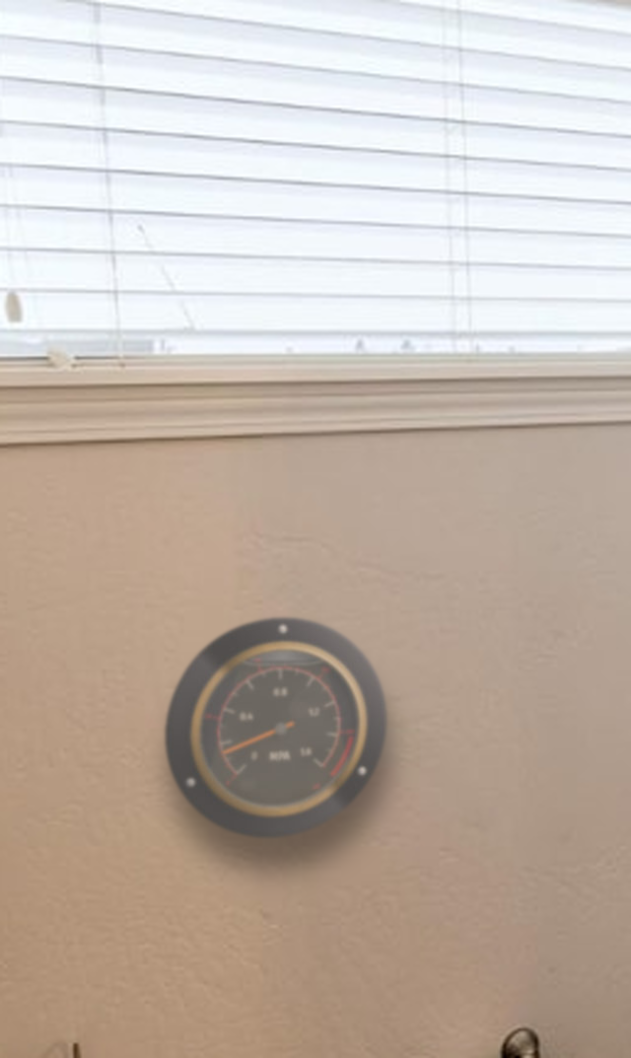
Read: 0.15MPa
